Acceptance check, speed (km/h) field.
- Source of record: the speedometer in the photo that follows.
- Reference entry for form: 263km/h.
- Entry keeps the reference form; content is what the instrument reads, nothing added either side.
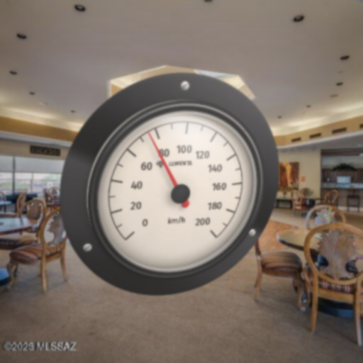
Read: 75km/h
